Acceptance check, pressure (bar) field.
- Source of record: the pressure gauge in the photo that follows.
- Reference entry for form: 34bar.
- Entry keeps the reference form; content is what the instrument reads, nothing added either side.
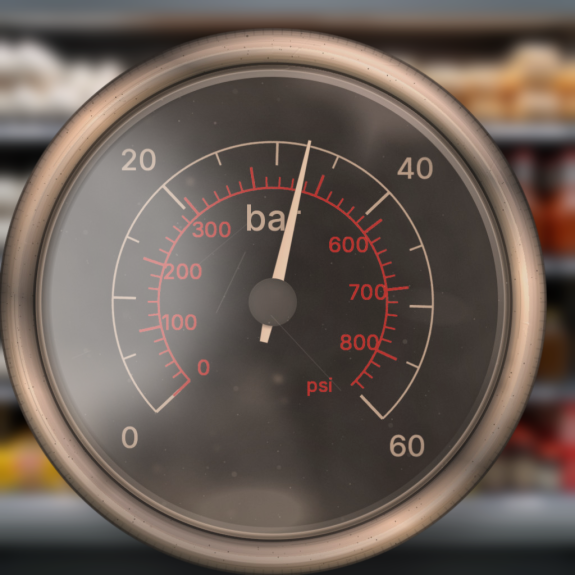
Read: 32.5bar
